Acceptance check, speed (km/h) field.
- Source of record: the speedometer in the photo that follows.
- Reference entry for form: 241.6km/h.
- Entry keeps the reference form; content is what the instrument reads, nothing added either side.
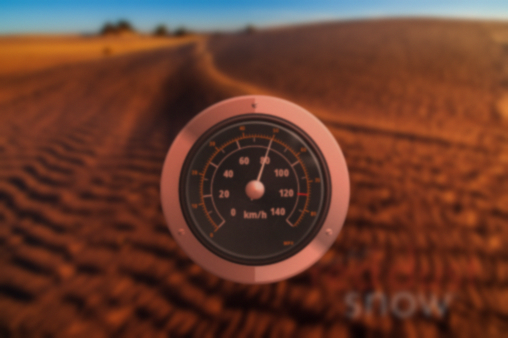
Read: 80km/h
